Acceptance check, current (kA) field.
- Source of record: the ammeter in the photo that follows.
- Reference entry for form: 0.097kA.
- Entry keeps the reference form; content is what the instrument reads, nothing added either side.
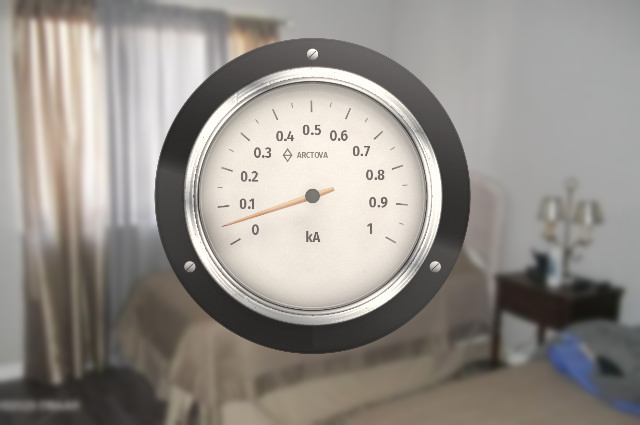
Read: 0.05kA
